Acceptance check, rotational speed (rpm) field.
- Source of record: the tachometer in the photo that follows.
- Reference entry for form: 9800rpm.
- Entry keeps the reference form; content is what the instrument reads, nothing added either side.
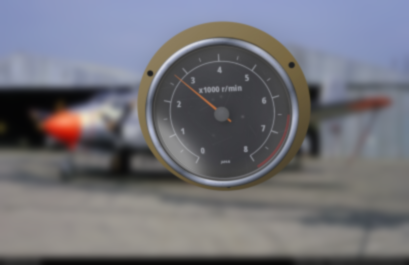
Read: 2750rpm
